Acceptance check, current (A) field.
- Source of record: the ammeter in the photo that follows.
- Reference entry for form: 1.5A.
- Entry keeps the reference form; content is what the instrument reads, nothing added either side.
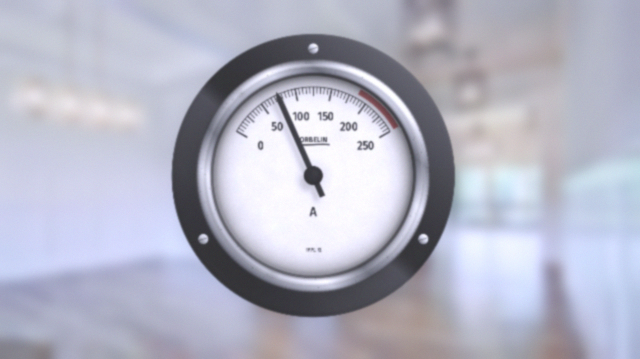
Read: 75A
